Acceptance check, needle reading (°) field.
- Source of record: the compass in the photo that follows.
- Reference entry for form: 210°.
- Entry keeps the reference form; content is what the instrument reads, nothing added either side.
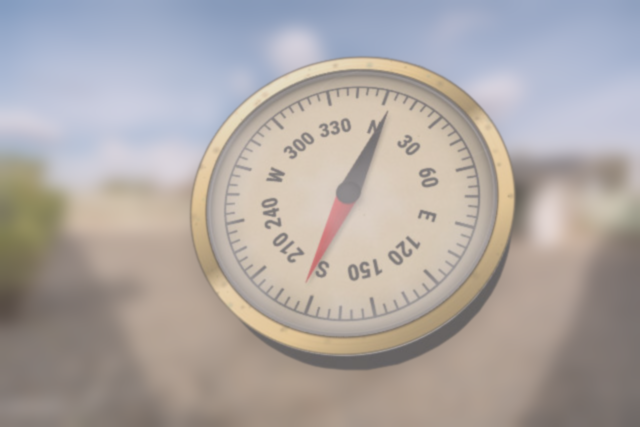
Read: 185°
